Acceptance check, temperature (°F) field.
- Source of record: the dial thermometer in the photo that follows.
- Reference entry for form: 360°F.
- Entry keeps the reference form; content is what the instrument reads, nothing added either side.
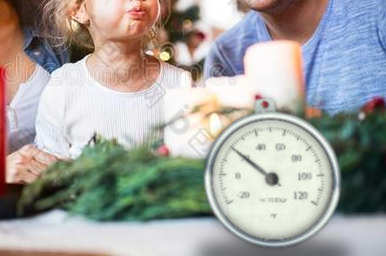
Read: 20°F
